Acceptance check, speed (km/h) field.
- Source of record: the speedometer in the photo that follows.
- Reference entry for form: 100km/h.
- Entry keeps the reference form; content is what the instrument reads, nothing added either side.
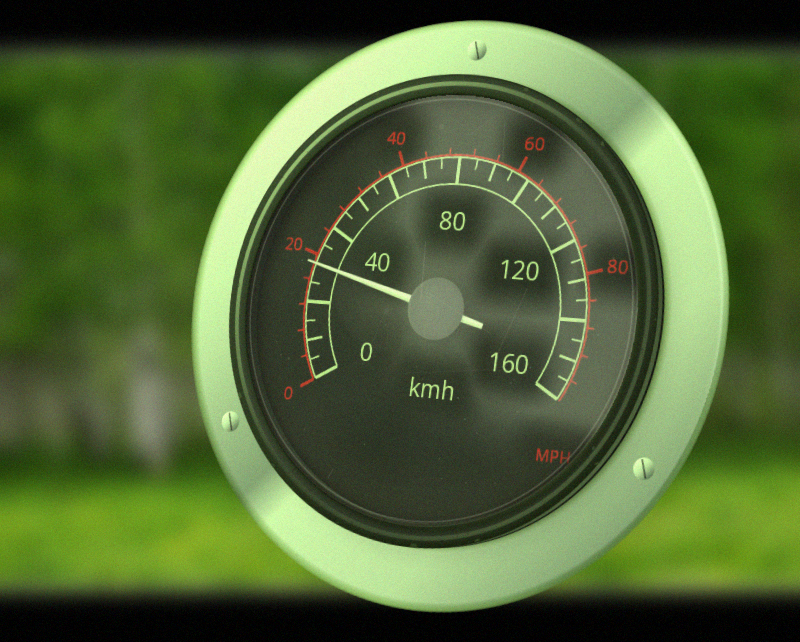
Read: 30km/h
